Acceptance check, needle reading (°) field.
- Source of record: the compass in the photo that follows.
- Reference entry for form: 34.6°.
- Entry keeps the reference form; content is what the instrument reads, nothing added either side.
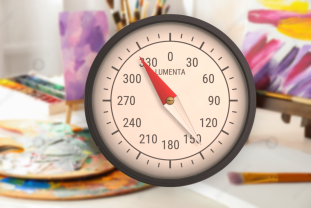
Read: 325°
